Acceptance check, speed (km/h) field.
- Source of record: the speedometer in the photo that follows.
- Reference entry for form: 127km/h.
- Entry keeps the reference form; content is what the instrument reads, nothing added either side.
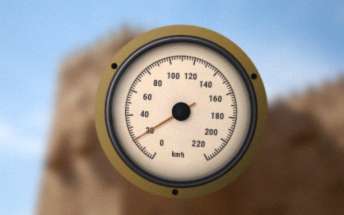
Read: 20km/h
